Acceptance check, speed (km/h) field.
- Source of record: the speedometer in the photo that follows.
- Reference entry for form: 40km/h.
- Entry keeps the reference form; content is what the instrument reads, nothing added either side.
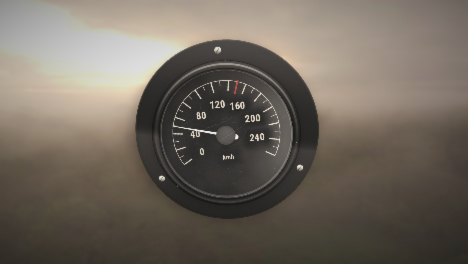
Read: 50km/h
